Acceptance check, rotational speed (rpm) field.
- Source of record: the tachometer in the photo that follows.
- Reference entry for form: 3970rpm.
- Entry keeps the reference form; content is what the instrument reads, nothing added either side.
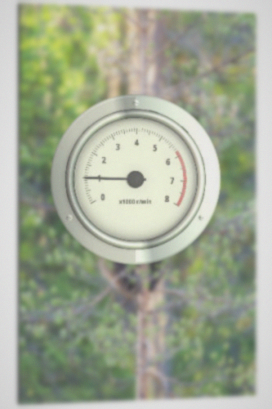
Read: 1000rpm
